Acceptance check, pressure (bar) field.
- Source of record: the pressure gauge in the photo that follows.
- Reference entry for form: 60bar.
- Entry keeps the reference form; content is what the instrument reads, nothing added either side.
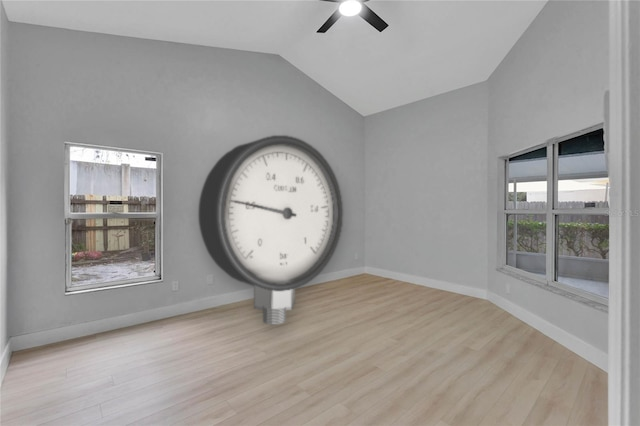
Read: 0.2bar
